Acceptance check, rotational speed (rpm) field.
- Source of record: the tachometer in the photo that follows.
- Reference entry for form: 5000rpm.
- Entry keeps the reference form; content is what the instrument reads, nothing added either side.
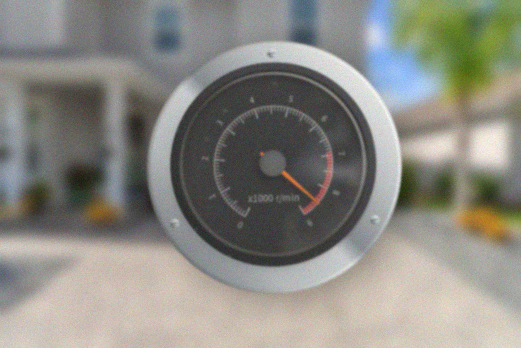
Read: 8500rpm
